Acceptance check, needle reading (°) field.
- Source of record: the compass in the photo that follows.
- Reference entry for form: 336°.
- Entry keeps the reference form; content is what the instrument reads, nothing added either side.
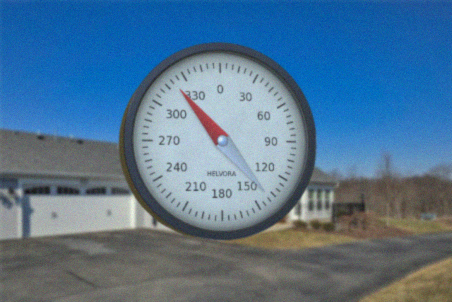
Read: 320°
